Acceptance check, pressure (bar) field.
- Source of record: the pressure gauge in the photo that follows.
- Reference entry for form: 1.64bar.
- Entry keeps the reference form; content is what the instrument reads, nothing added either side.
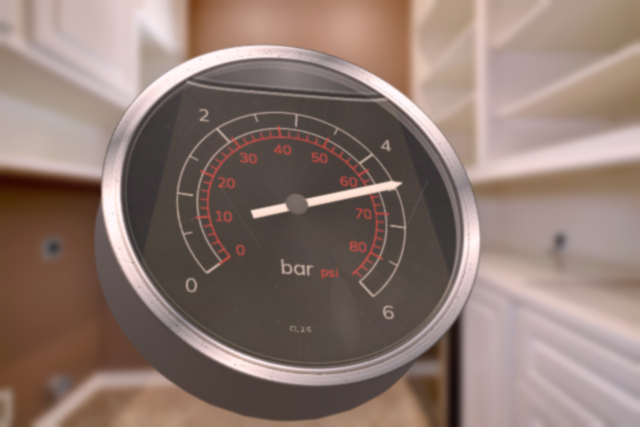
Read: 4.5bar
